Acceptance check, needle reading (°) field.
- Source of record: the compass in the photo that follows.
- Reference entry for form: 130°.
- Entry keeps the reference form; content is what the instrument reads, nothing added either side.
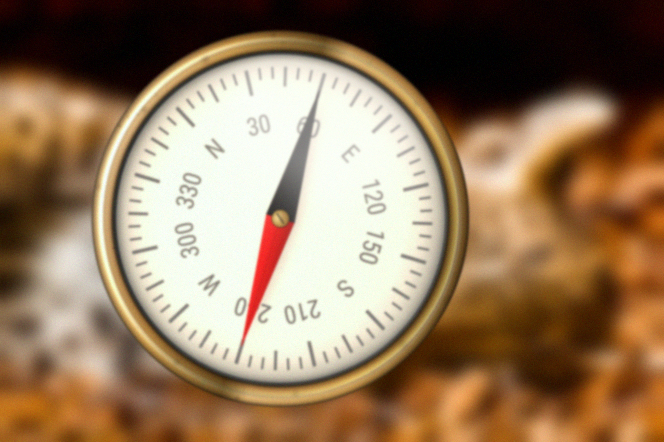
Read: 240°
